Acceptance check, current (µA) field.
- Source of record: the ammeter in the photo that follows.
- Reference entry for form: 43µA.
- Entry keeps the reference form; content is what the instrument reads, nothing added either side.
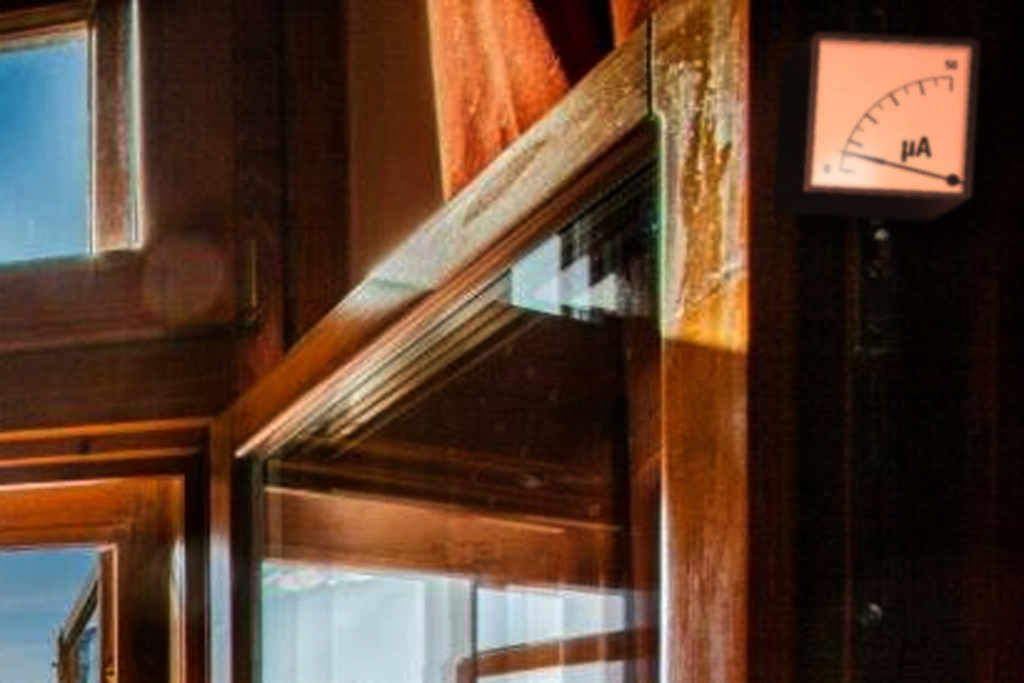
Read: 5µA
